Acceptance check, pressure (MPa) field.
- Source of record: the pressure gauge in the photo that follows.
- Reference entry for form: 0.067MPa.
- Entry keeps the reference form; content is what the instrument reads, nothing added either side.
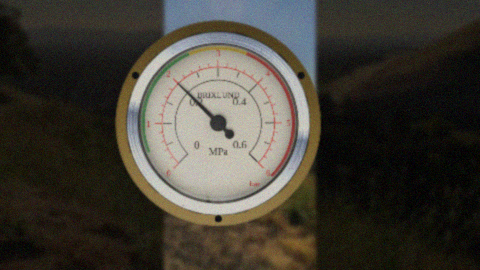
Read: 0.2MPa
